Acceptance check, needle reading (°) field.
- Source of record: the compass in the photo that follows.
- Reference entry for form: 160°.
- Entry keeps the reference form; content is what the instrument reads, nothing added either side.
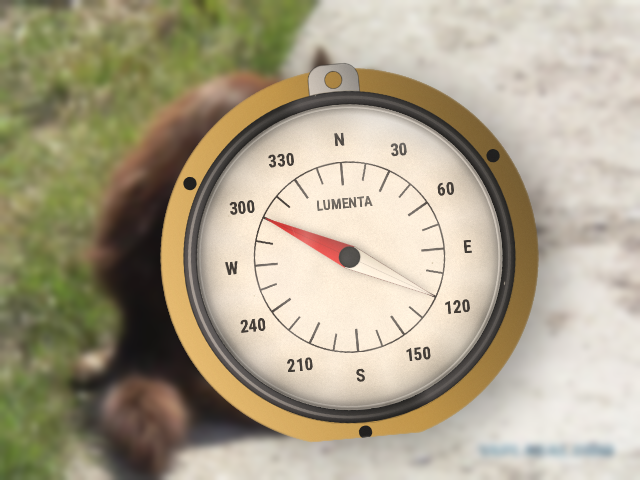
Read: 300°
